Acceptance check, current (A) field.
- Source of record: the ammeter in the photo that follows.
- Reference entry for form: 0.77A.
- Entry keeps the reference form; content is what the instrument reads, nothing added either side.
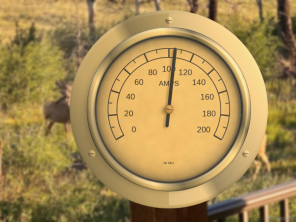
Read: 105A
